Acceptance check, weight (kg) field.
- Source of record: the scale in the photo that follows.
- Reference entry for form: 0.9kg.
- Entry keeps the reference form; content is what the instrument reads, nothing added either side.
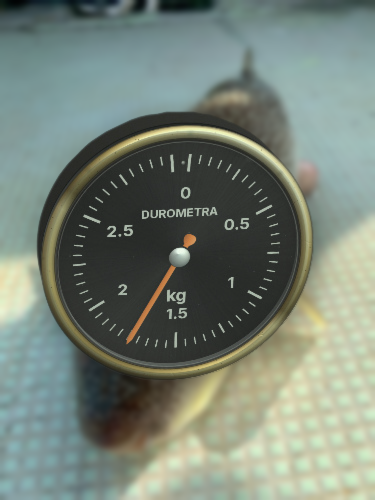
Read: 1.75kg
